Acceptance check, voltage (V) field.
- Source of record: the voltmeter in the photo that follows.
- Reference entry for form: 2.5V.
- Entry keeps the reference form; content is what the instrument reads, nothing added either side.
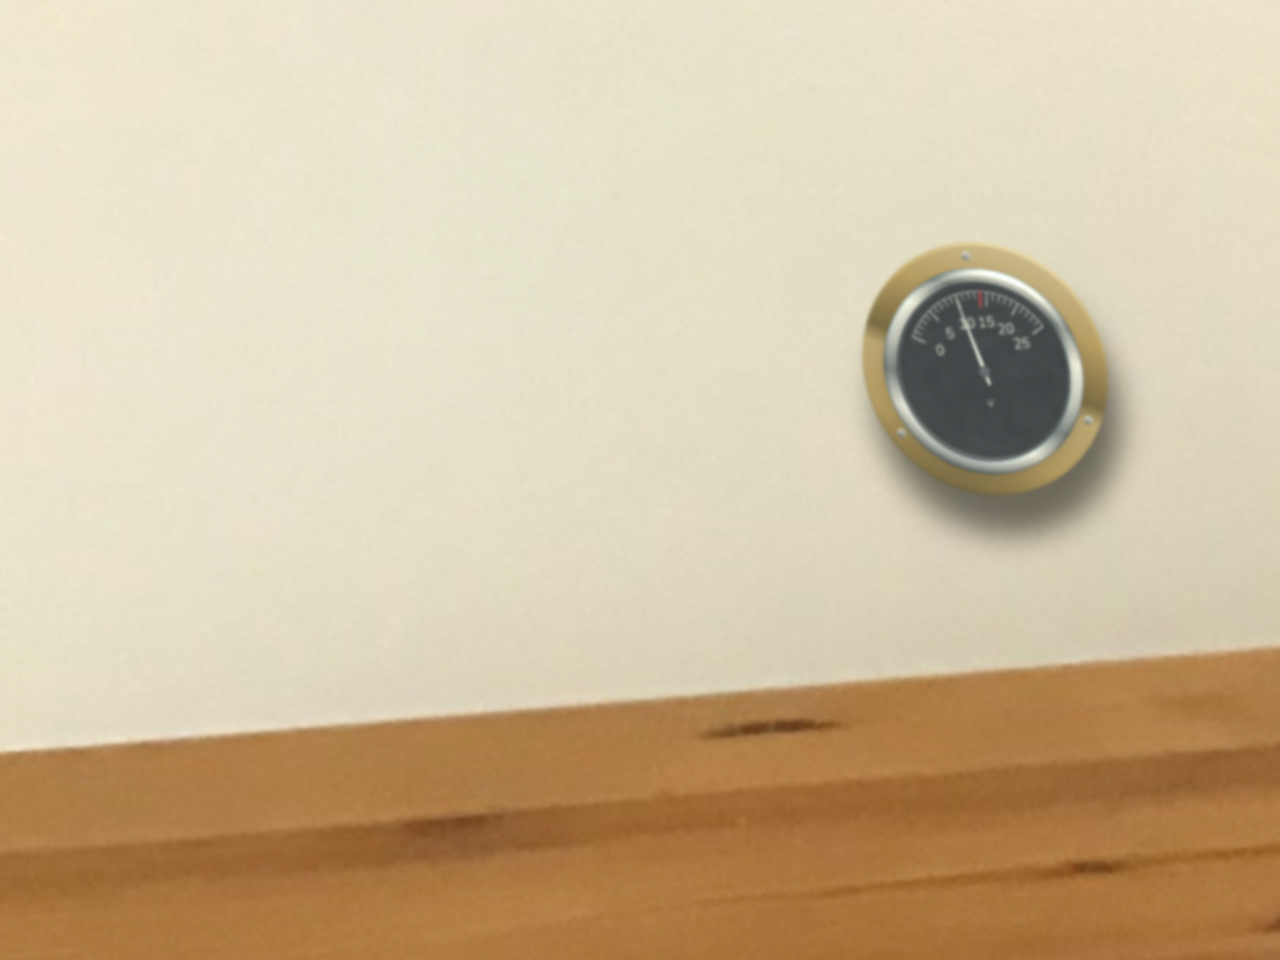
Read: 10V
